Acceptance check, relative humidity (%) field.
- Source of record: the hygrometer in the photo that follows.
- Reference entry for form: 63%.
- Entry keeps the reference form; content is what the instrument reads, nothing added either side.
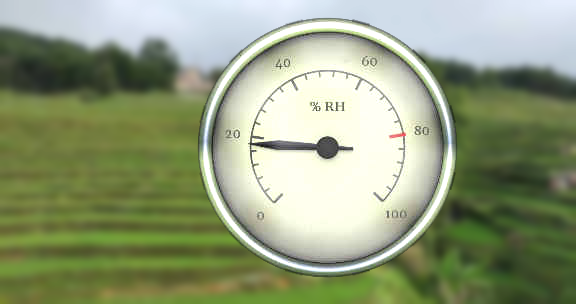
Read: 18%
